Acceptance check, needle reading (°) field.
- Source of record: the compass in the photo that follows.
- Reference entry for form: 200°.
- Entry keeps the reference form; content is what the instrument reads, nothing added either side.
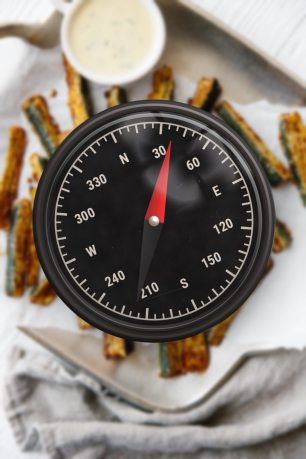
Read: 37.5°
